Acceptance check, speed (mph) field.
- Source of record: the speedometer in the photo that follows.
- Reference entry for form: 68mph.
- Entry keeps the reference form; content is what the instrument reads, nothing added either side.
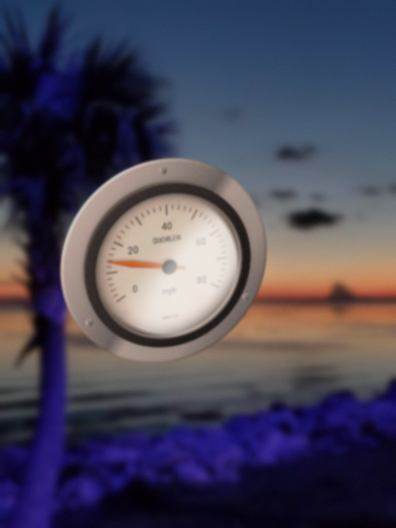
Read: 14mph
